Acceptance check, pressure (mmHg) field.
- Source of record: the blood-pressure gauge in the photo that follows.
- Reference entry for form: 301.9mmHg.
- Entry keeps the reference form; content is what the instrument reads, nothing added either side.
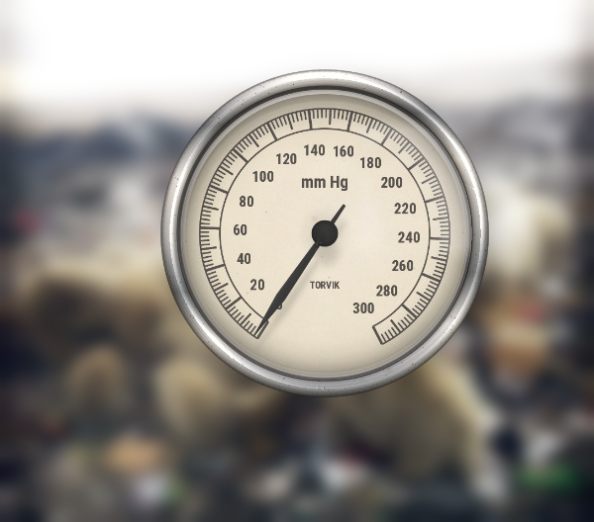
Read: 2mmHg
